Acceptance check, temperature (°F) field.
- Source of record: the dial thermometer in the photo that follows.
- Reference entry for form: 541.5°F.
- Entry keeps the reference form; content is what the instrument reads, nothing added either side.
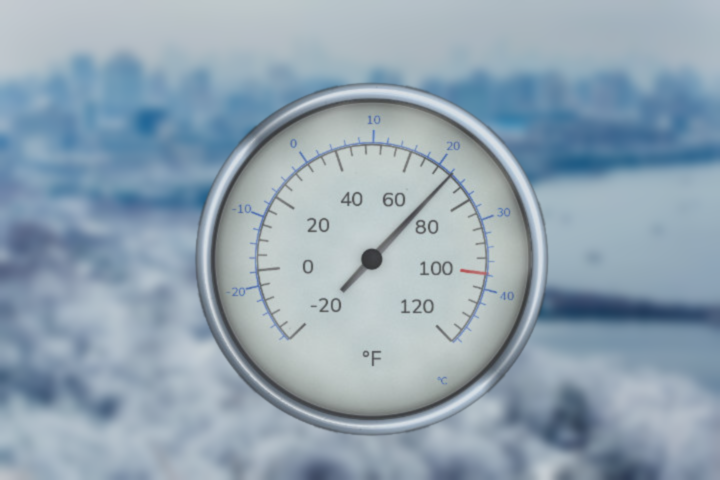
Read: 72°F
